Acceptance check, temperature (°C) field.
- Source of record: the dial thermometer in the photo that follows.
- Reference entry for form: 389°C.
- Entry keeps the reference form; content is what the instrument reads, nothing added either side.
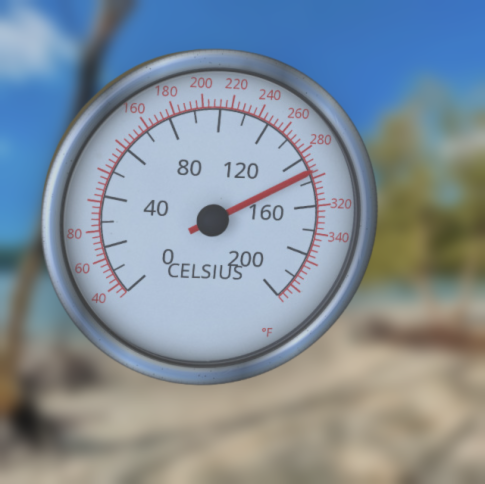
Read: 145°C
